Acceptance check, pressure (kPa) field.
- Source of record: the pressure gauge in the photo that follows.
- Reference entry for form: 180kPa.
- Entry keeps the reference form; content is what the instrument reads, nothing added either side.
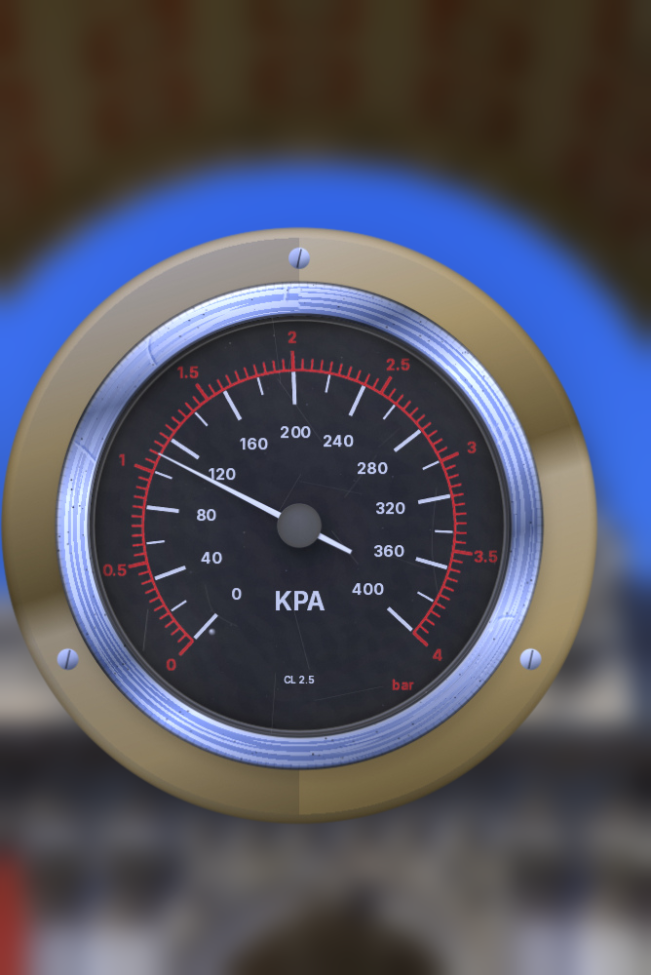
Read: 110kPa
